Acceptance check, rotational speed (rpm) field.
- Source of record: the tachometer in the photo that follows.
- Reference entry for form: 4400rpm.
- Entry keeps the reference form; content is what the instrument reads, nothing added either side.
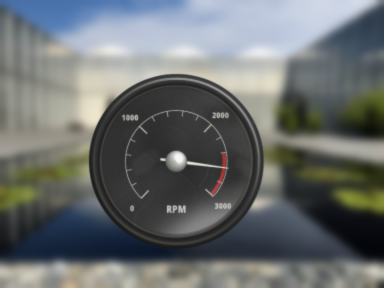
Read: 2600rpm
